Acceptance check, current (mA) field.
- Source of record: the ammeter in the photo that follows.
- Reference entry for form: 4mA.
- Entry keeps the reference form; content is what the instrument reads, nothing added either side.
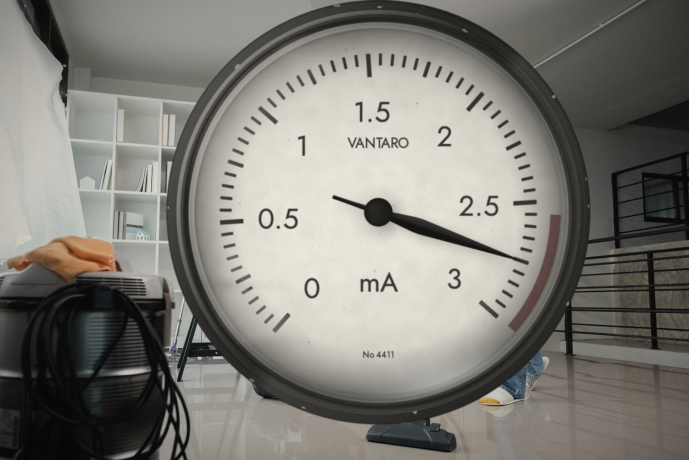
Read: 2.75mA
